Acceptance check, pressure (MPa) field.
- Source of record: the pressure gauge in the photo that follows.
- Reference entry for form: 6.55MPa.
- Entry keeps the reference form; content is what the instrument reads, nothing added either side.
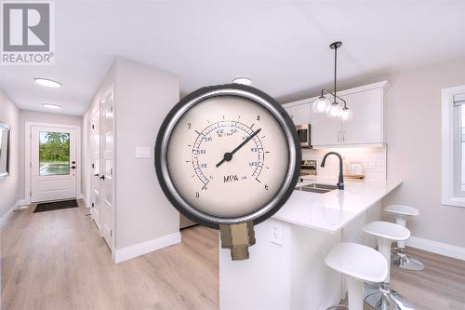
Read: 4.25MPa
